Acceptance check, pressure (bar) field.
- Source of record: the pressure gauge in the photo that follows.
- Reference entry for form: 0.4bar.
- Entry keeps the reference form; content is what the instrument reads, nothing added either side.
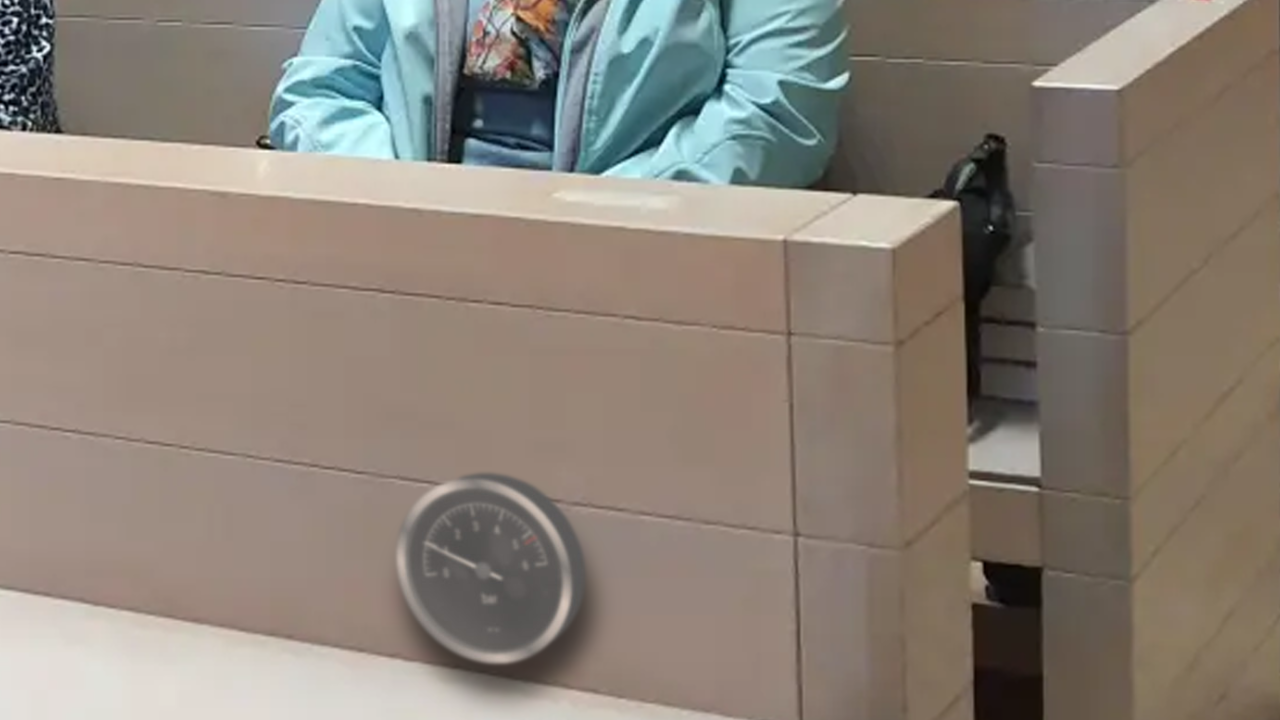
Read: 1bar
